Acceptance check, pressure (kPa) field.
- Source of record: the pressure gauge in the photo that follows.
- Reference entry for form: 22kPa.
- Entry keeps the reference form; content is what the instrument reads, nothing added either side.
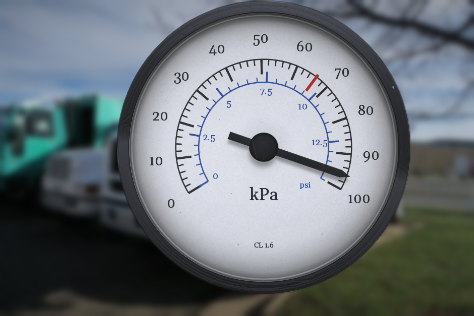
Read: 96kPa
